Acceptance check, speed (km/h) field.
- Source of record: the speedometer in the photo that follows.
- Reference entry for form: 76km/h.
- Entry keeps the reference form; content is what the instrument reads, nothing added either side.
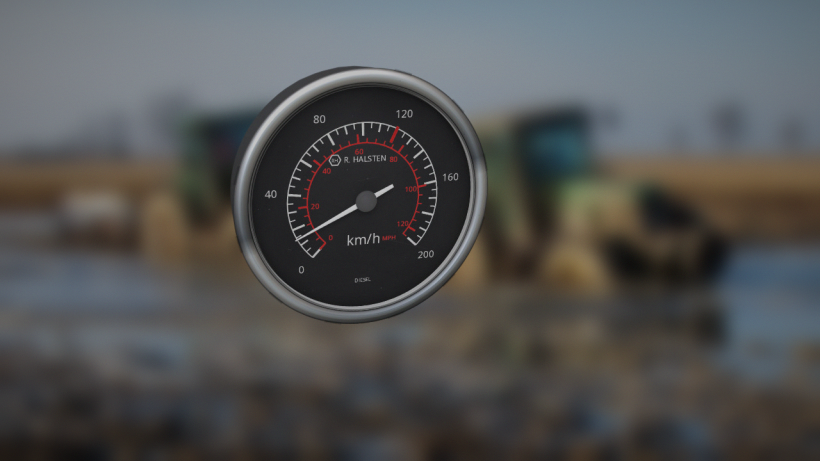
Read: 15km/h
